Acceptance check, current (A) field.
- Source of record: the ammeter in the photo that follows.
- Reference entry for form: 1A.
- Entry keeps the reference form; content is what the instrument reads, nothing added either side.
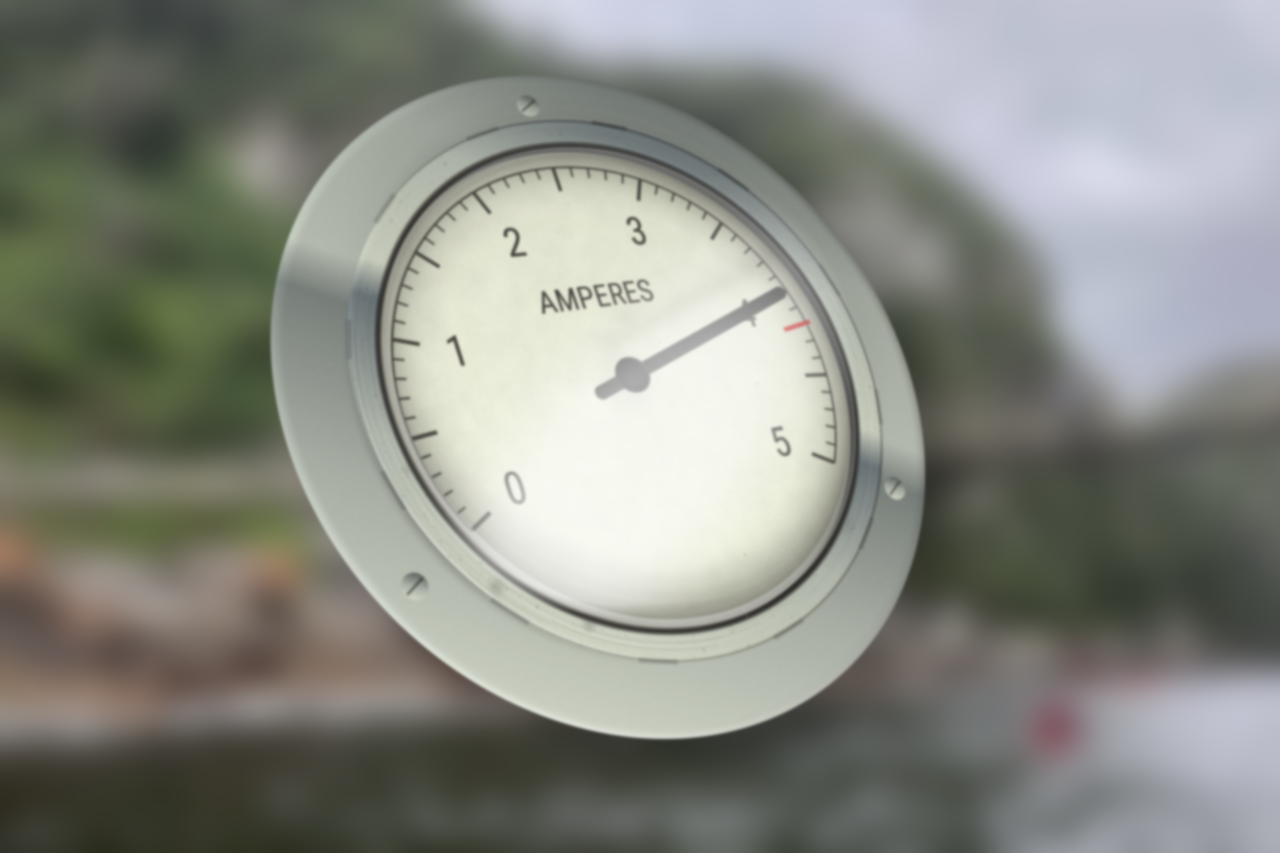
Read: 4A
